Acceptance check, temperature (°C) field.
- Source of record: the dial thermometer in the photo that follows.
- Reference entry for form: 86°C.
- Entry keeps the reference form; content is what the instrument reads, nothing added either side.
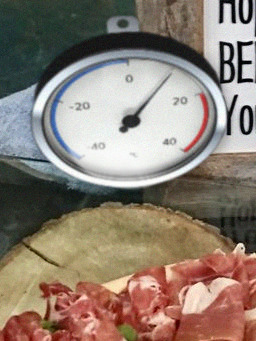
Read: 10°C
